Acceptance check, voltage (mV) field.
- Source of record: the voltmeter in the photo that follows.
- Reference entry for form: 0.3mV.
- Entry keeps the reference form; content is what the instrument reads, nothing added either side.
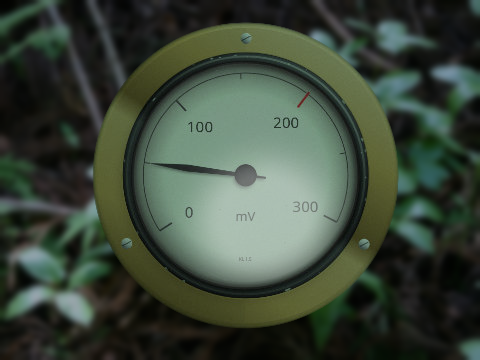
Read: 50mV
